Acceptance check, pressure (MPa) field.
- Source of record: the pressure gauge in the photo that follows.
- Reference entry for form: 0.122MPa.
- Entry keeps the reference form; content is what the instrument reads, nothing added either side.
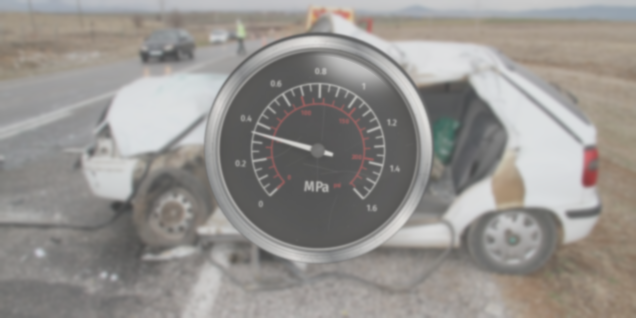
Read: 0.35MPa
